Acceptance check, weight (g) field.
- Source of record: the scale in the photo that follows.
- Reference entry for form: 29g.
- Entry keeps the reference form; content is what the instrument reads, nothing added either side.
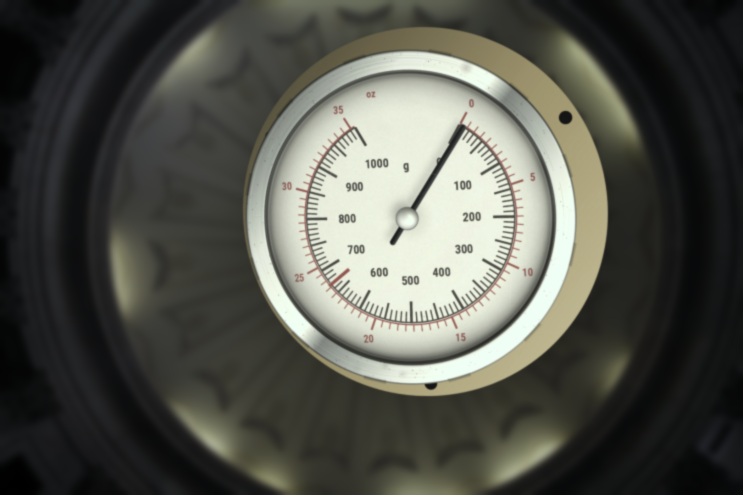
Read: 10g
